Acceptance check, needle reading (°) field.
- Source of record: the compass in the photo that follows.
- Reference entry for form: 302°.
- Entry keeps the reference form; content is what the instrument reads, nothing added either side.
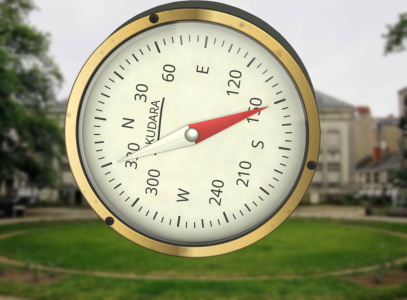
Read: 150°
